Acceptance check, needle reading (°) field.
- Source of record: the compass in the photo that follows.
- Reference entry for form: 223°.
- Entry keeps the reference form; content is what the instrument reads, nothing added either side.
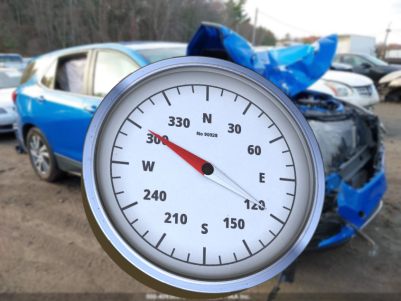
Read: 300°
